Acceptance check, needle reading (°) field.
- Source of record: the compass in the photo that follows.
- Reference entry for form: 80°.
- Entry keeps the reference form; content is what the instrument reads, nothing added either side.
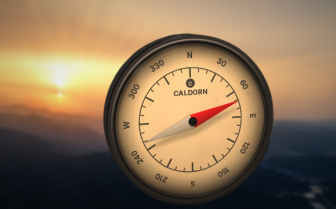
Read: 70°
